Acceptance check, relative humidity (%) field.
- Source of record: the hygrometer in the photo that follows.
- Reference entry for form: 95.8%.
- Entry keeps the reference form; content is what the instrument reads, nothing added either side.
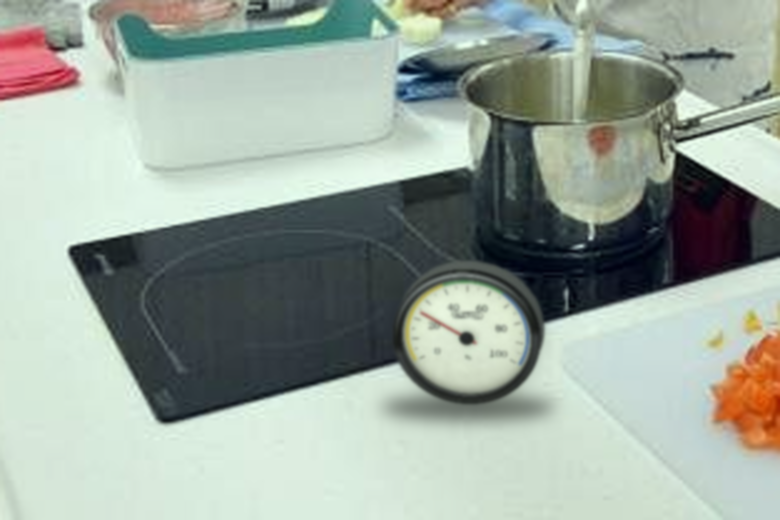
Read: 25%
